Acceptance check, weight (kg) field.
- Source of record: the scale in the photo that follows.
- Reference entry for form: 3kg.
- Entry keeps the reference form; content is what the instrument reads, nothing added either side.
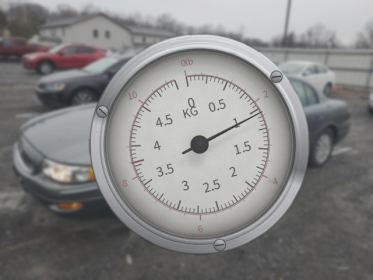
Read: 1.05kg
